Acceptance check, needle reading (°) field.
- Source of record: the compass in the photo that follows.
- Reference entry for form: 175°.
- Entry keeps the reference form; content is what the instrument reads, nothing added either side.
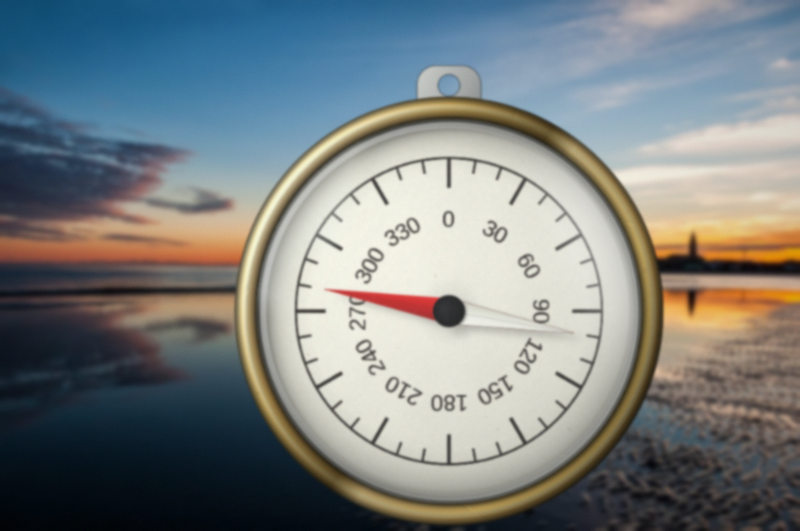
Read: 280°
